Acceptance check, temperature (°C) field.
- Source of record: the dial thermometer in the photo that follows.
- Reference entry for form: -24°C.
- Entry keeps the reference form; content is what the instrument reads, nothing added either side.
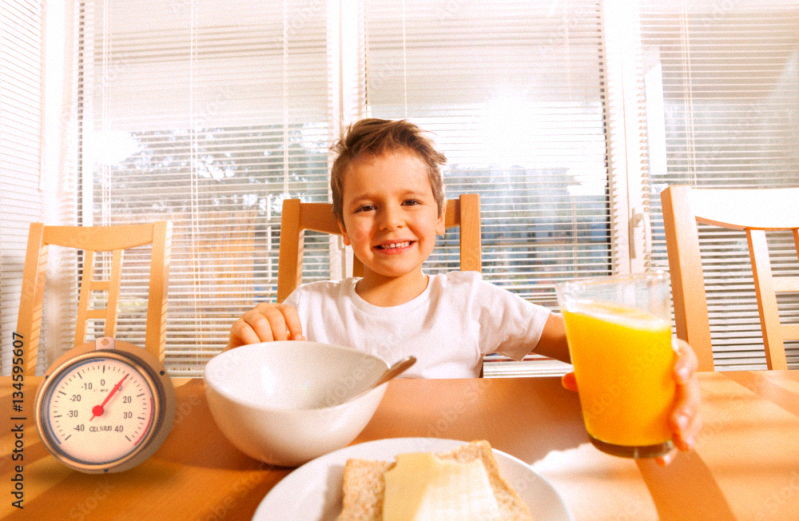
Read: 10°C
